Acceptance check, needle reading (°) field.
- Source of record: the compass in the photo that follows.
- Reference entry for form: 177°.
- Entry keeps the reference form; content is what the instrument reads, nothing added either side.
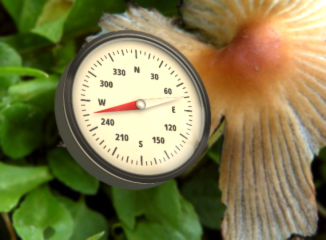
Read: 255°
